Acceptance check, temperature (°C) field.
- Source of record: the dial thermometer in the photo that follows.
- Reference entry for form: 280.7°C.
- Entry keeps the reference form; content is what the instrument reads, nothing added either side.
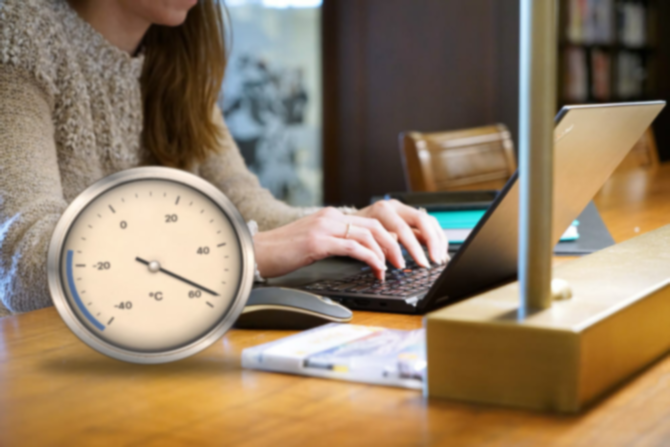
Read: 56°C
